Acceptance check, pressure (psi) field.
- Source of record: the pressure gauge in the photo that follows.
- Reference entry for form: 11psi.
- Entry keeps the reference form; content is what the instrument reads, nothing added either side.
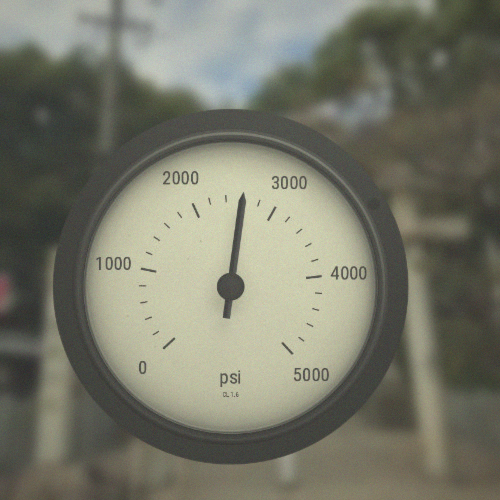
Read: 2600psi
